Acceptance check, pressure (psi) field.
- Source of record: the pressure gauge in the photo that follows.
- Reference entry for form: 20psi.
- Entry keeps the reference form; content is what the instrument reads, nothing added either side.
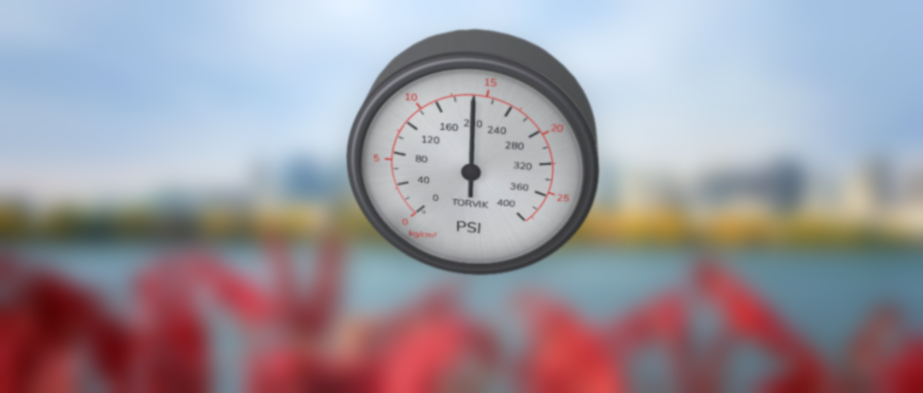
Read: 200psi
